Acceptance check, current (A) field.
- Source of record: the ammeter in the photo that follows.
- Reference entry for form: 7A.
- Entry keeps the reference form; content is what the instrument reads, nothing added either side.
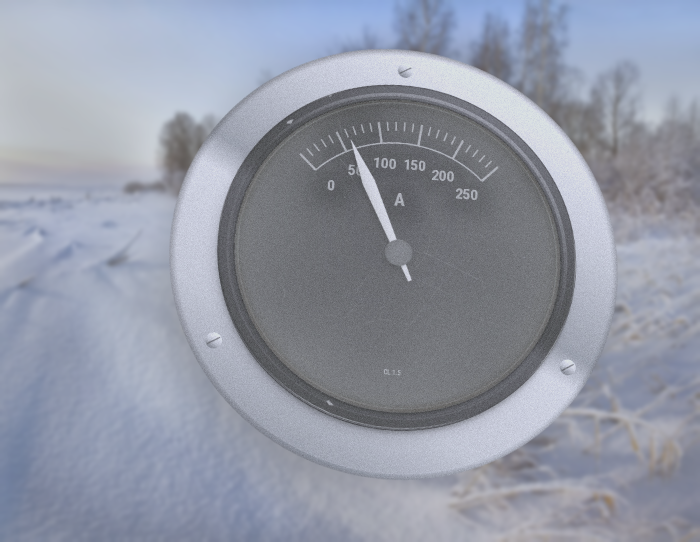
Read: 60A
